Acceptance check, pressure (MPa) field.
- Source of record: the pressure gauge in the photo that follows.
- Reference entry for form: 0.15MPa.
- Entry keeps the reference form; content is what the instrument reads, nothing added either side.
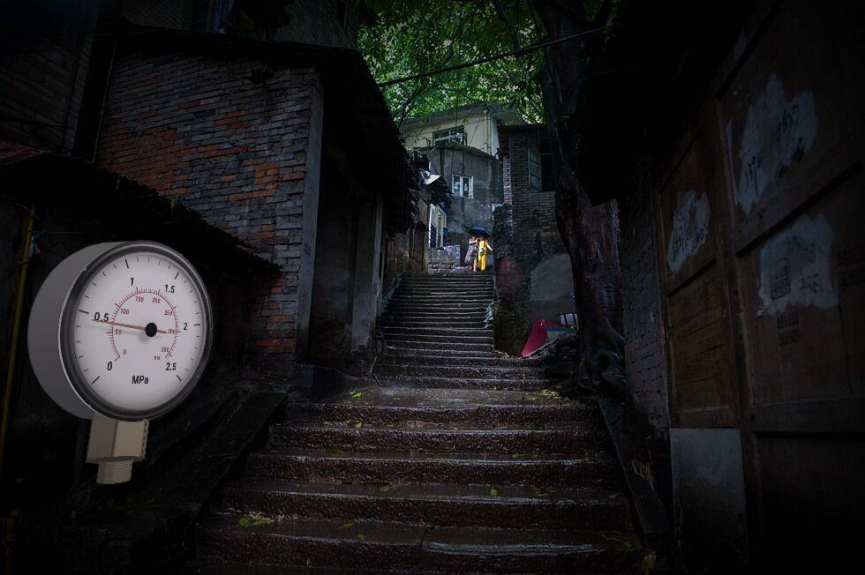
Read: 0.45MPa
